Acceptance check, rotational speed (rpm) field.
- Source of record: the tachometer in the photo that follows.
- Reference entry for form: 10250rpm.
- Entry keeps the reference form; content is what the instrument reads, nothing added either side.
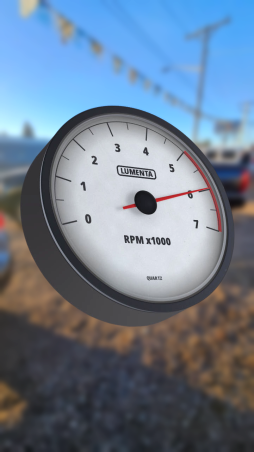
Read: 6000rpm
